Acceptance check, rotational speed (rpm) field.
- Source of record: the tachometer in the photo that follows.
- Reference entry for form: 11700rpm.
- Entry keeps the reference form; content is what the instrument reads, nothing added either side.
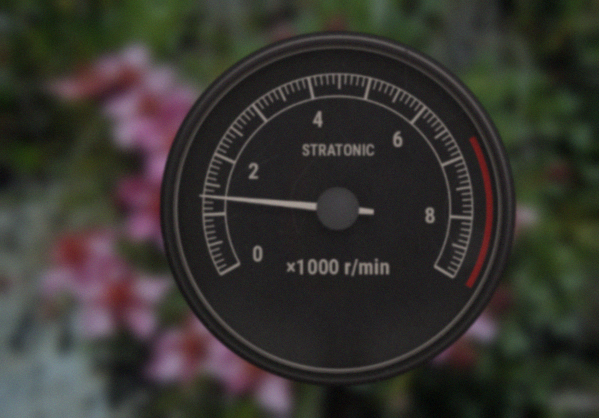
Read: 1300rpm
